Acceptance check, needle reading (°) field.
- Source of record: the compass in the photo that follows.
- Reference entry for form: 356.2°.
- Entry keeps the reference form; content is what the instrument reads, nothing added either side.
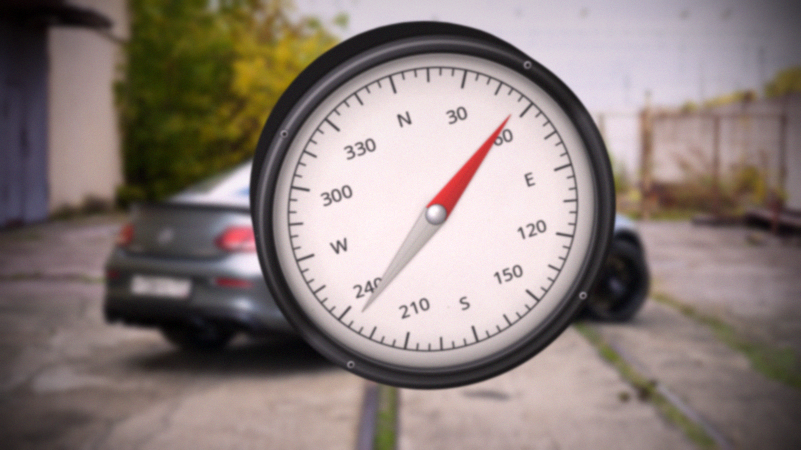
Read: 55°
